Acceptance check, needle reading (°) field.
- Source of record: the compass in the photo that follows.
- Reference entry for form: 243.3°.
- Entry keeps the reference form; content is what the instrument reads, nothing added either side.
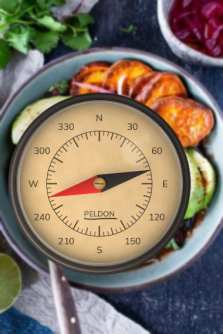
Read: 255°
